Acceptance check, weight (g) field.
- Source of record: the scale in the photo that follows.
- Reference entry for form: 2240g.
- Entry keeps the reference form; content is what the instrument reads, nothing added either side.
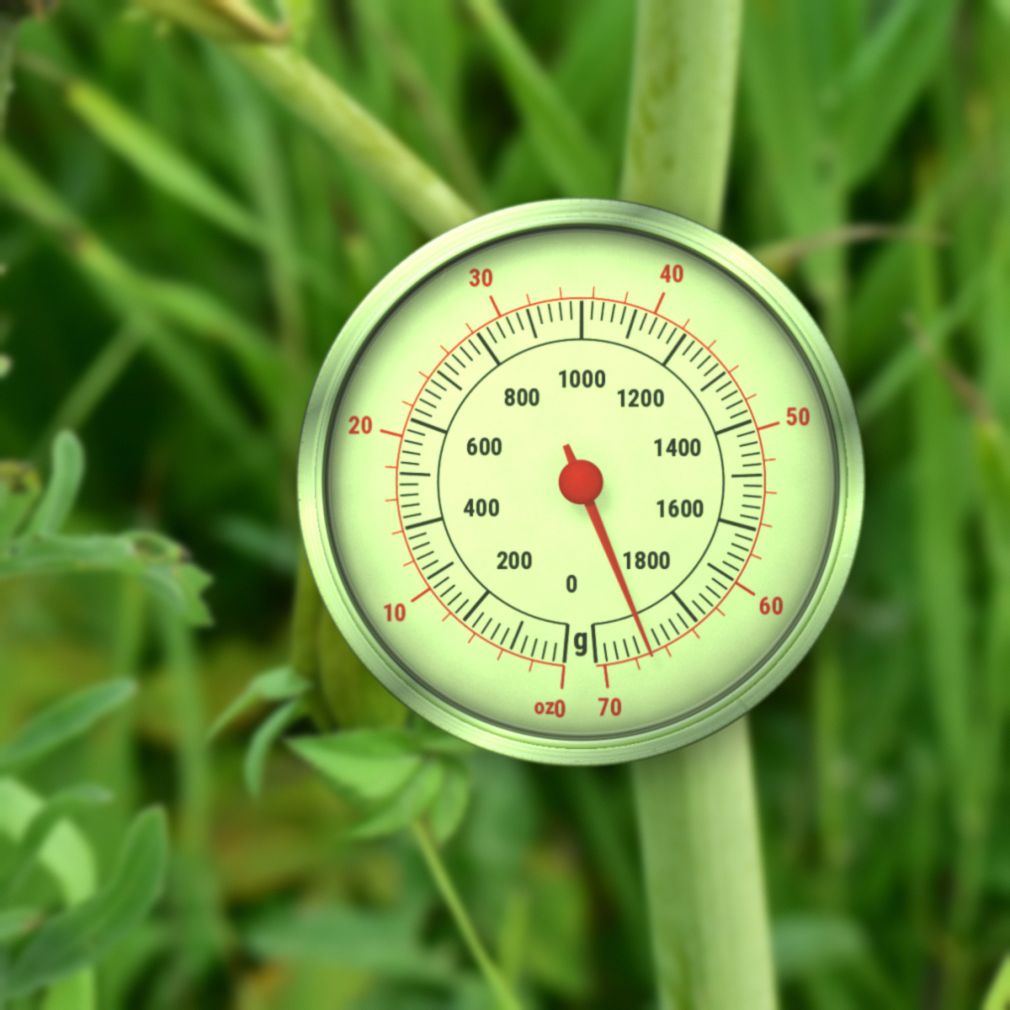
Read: 1900g
